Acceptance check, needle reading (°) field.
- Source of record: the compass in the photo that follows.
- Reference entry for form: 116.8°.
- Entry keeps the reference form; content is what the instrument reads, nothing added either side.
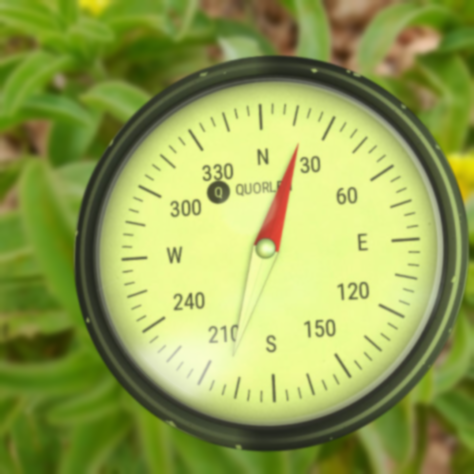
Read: 20°
